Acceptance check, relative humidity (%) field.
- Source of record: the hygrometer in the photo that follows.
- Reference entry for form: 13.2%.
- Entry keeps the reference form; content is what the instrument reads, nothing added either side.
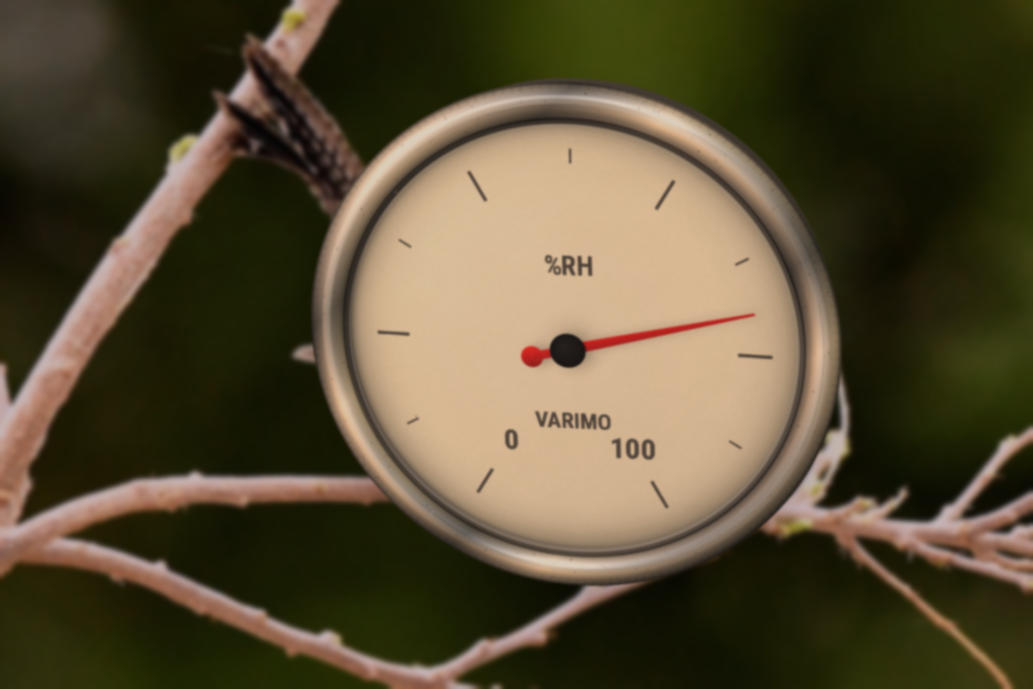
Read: 75%
